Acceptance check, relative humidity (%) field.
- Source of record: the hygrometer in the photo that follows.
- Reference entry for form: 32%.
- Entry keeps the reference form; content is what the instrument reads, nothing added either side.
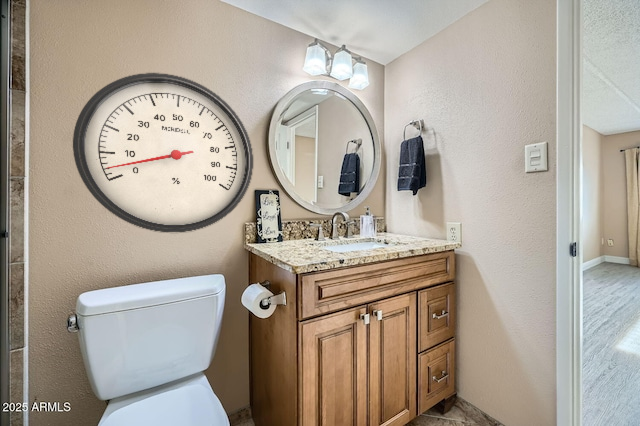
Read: 4%
